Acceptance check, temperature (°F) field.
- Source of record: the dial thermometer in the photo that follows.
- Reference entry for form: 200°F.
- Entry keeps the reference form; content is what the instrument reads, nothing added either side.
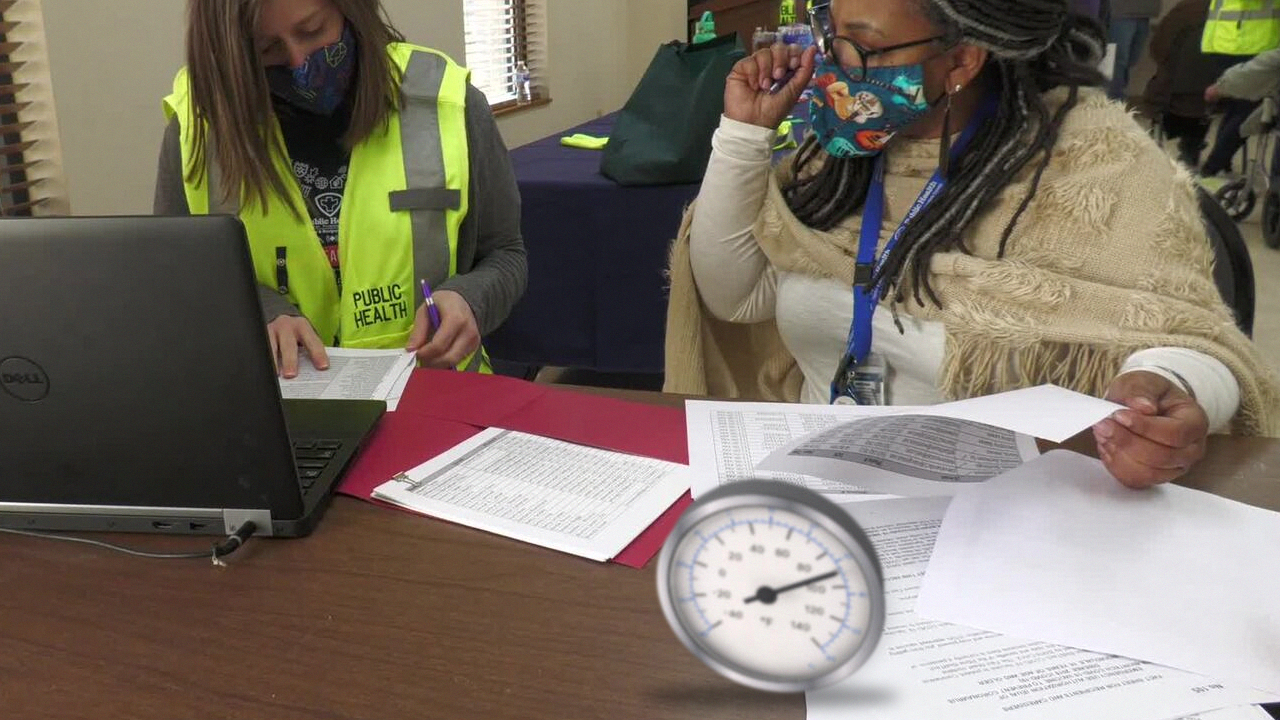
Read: 90°F
